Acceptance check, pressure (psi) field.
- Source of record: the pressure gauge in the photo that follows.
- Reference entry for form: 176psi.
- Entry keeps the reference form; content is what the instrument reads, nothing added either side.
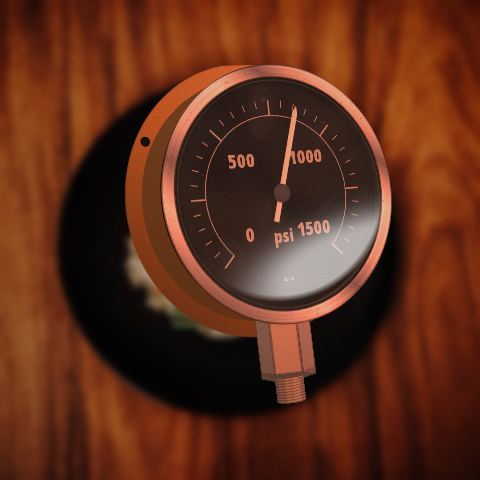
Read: 850psi
